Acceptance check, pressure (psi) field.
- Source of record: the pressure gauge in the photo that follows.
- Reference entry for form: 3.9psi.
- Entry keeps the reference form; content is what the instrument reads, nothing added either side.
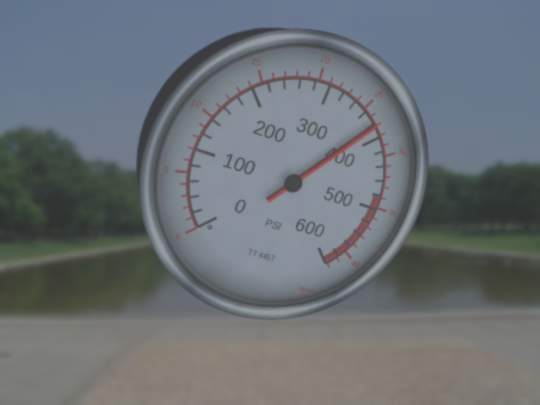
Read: 380psi
